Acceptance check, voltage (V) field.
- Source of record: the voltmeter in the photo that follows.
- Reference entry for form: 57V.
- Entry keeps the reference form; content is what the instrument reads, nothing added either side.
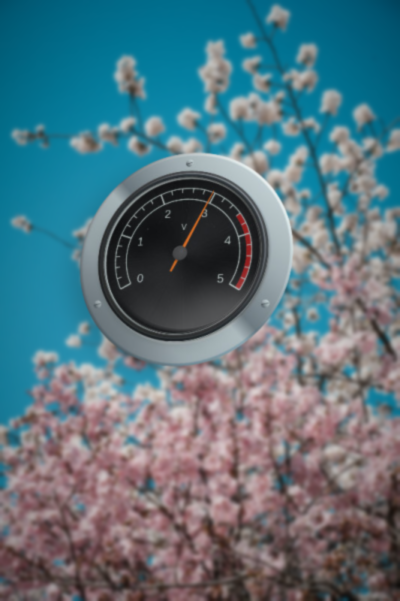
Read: 3V
